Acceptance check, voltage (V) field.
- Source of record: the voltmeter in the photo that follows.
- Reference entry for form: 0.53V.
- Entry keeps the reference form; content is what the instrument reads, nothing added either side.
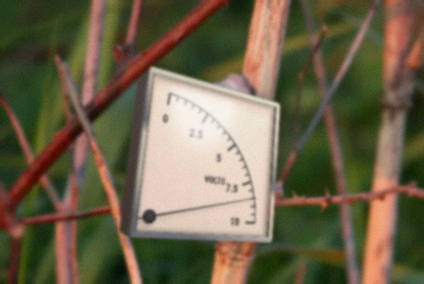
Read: 8.5V
